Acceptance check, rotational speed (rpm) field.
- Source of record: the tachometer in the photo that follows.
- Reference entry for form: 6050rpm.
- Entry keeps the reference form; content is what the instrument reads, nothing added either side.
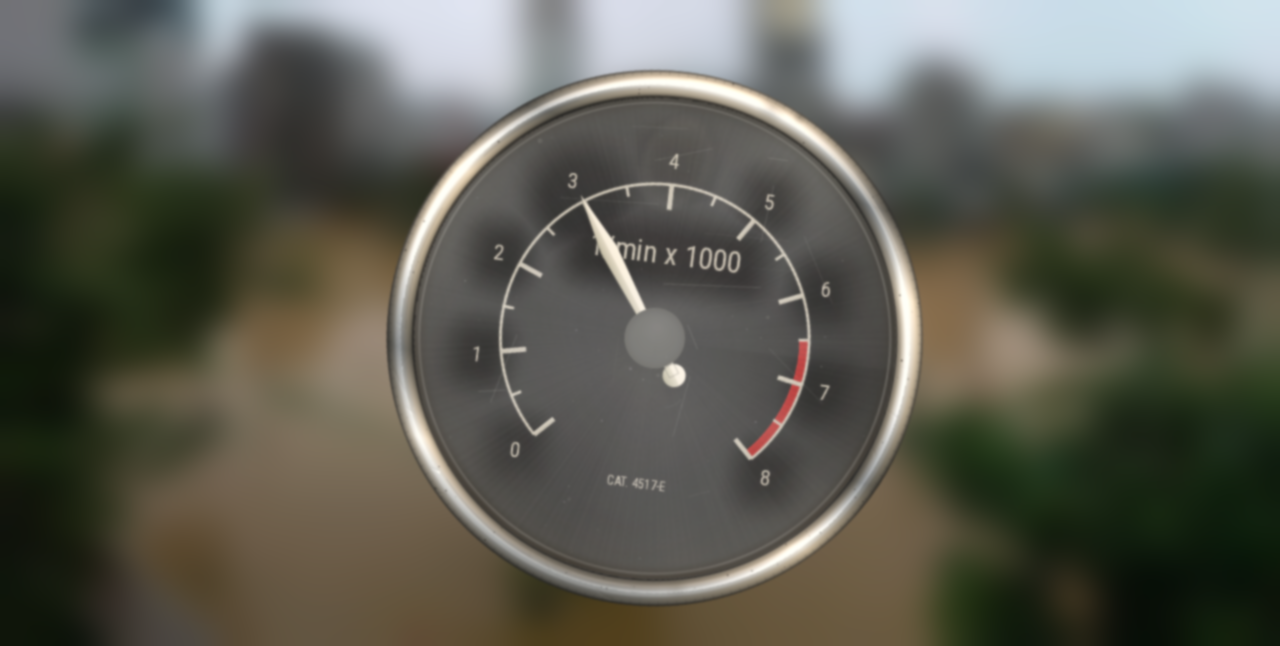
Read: 3000rpm
